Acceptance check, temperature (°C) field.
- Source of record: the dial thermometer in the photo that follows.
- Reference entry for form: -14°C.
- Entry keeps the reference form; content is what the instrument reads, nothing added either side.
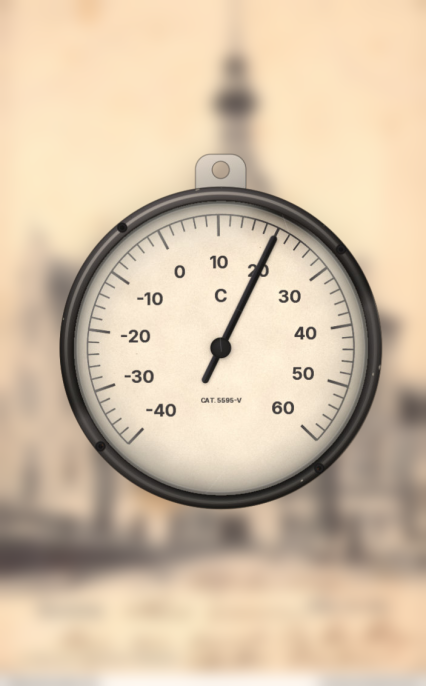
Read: 20°C
